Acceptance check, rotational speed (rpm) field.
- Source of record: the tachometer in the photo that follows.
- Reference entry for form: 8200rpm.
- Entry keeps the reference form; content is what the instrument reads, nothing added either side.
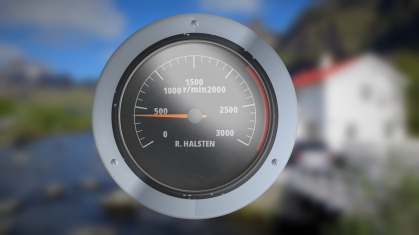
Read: 400rpm
